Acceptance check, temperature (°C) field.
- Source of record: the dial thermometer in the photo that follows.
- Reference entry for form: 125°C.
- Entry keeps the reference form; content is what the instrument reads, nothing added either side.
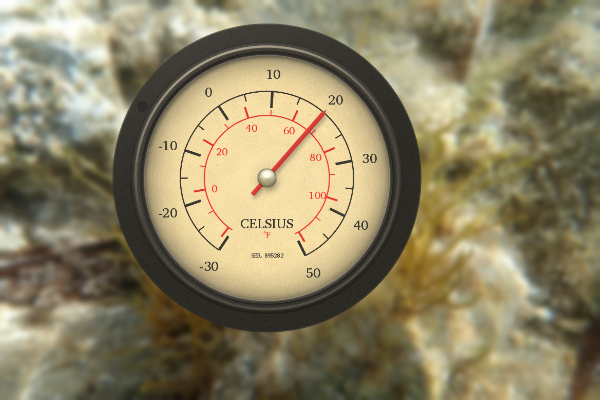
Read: 20°C
